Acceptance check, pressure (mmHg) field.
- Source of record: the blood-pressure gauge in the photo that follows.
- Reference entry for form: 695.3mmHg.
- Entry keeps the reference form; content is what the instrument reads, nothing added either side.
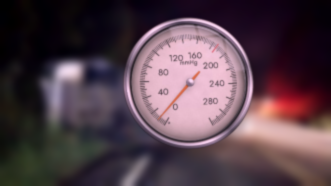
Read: 10mmHg
